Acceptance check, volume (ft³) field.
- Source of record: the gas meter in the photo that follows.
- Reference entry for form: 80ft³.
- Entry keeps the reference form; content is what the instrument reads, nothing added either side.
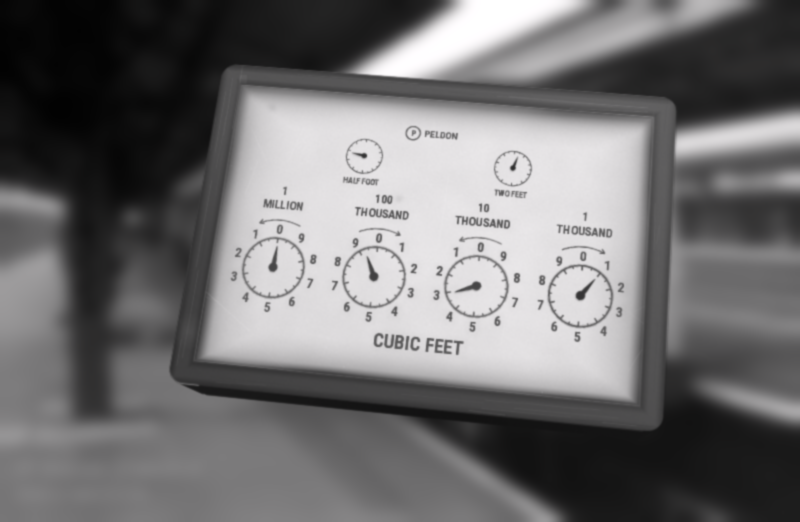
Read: 993100ft³
